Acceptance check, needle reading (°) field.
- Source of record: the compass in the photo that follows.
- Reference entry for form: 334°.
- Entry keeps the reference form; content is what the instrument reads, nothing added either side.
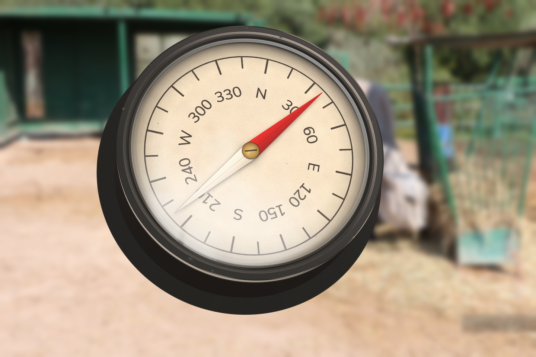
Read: 37.5°
